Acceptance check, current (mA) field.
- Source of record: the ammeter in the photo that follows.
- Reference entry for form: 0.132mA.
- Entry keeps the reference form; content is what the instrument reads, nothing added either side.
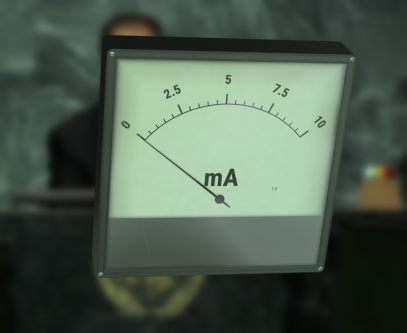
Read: 0mA
